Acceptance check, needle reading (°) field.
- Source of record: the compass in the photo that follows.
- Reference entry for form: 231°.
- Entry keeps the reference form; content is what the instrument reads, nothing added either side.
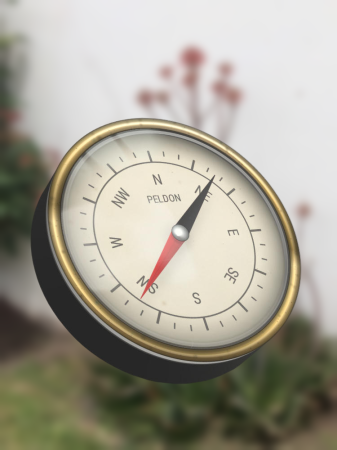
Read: 225°
